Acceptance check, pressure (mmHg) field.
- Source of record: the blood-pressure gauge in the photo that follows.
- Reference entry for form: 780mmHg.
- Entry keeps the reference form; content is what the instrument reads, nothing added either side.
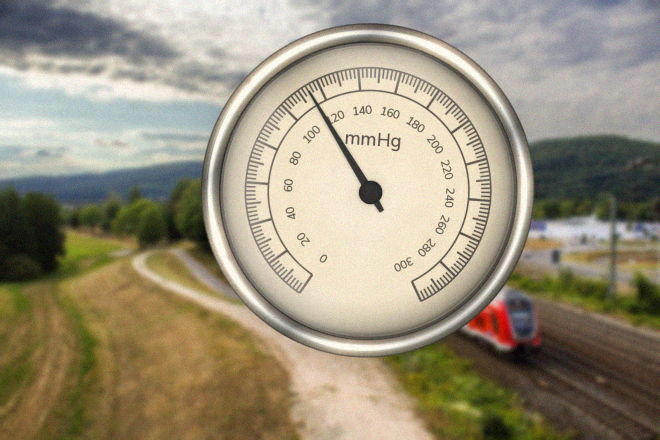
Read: 114mmHg
